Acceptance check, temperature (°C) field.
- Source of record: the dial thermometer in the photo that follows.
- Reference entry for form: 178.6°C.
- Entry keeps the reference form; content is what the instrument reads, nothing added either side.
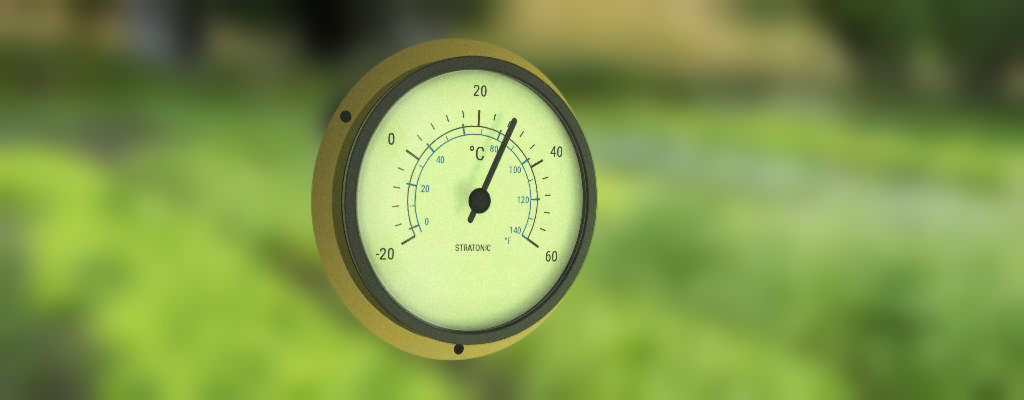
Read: 28°C
